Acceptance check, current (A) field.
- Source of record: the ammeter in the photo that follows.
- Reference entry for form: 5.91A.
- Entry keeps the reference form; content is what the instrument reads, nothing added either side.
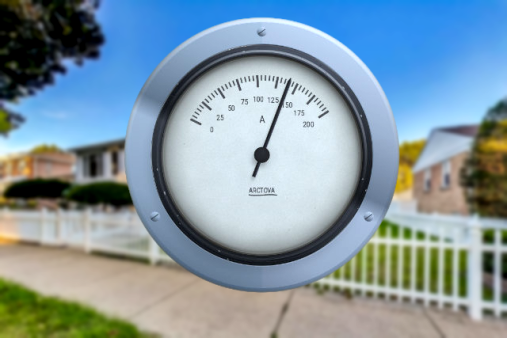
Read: 140A
